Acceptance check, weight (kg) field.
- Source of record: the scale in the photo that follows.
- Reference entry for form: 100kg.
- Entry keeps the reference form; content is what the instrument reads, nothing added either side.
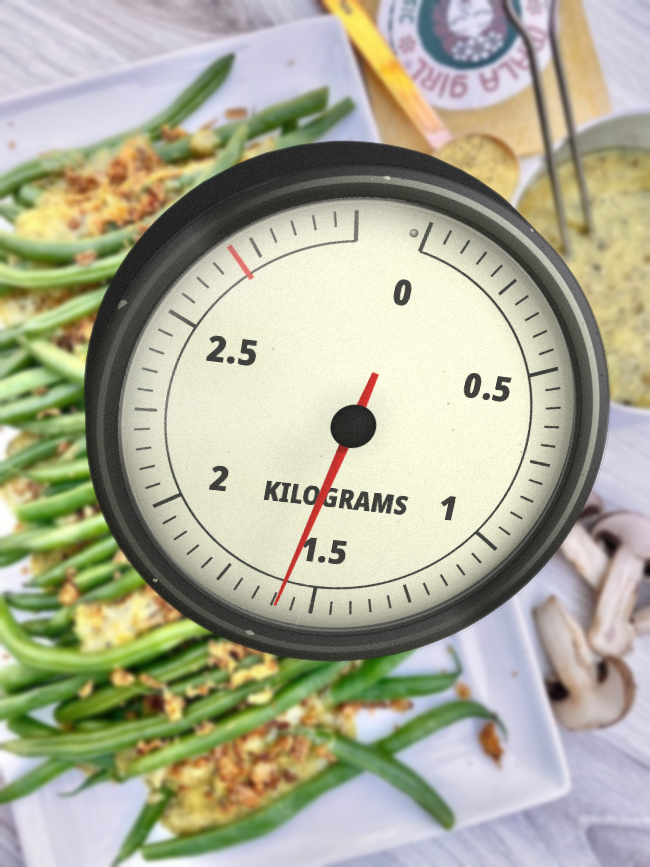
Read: 1.6kg
